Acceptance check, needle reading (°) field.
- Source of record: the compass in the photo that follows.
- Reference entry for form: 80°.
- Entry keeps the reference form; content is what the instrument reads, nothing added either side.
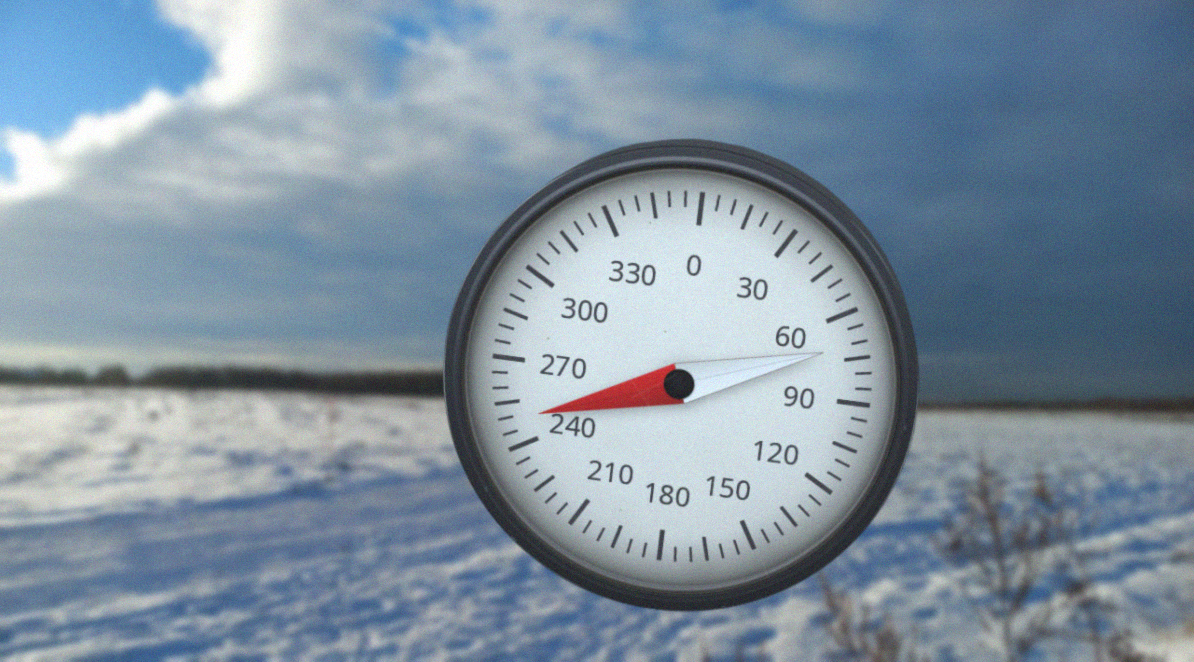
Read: 250°
